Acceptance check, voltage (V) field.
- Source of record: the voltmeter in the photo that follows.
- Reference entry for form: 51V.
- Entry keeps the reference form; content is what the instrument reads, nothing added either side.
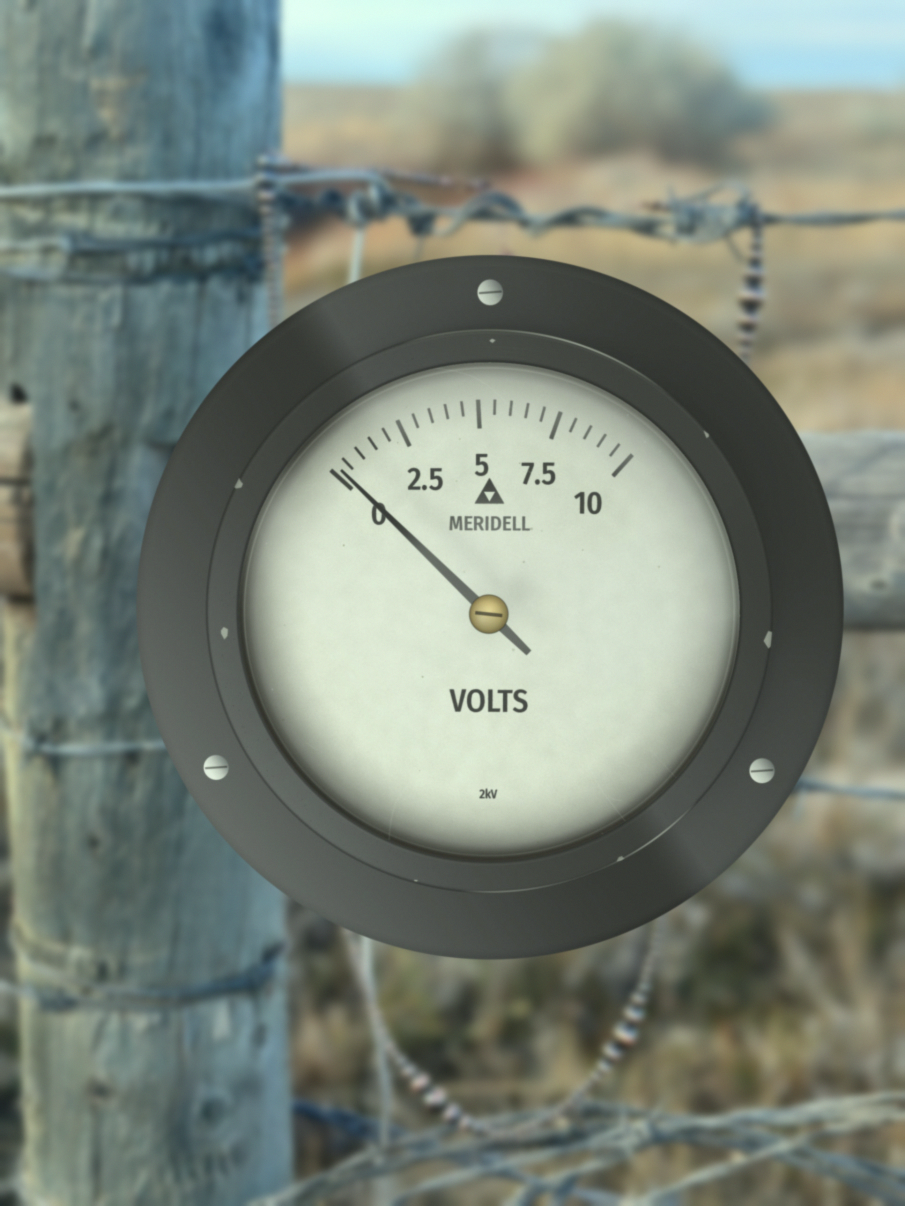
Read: 0.25V
